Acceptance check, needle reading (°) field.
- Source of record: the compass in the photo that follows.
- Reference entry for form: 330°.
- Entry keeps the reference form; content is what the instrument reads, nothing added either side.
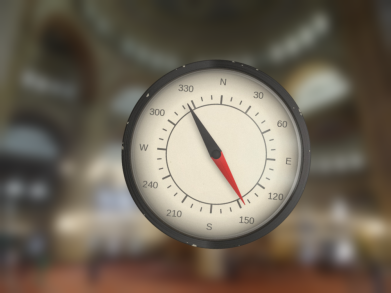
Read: 145°
